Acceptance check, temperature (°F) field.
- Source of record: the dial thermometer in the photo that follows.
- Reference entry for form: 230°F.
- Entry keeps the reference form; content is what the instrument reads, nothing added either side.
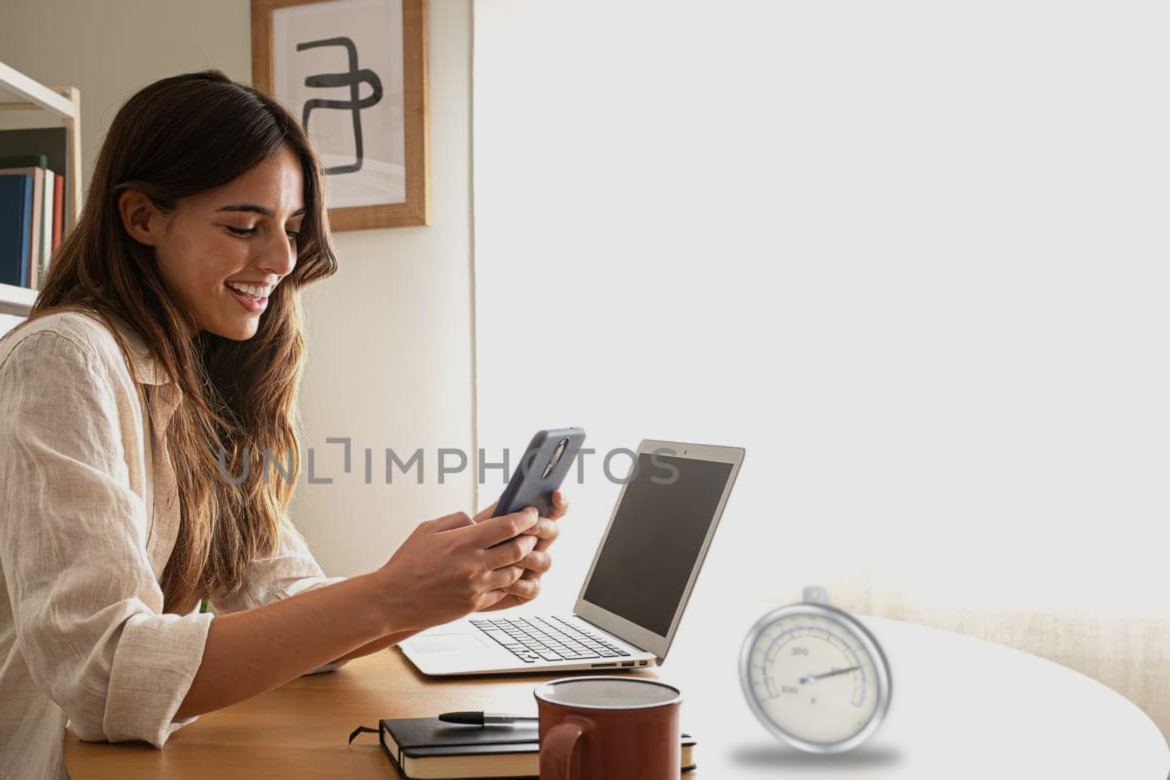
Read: 500°F
